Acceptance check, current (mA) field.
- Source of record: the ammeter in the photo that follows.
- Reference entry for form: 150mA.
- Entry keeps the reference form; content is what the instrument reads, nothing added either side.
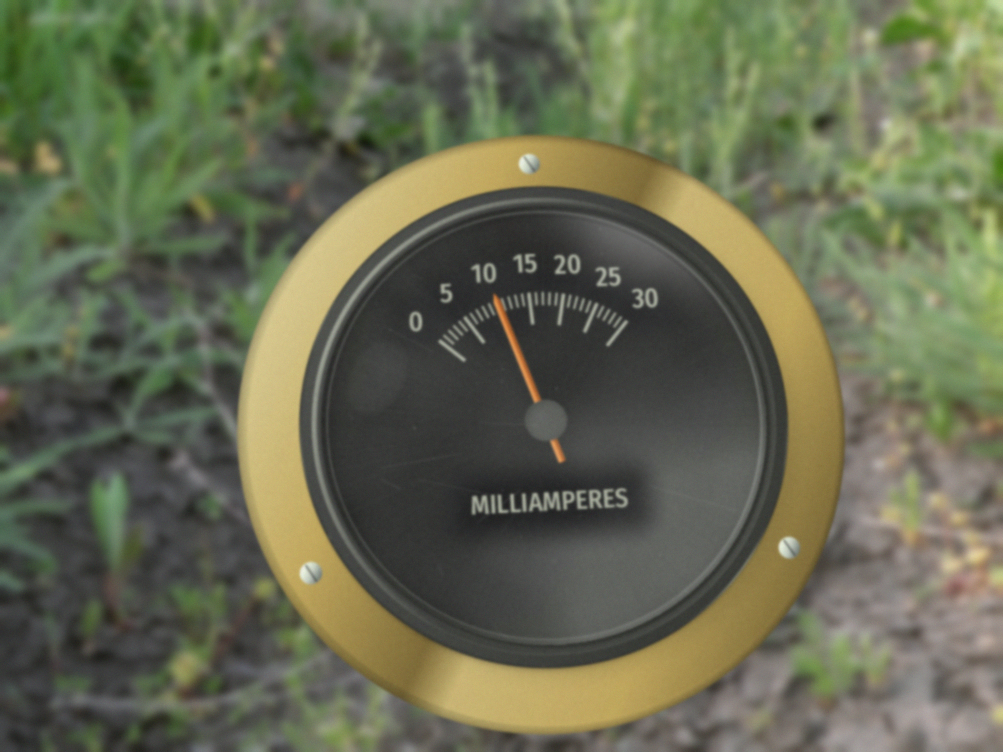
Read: 10mA
